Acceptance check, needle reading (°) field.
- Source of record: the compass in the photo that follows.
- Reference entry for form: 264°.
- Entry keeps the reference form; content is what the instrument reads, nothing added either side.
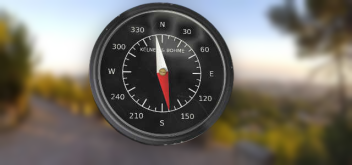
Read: 170°
